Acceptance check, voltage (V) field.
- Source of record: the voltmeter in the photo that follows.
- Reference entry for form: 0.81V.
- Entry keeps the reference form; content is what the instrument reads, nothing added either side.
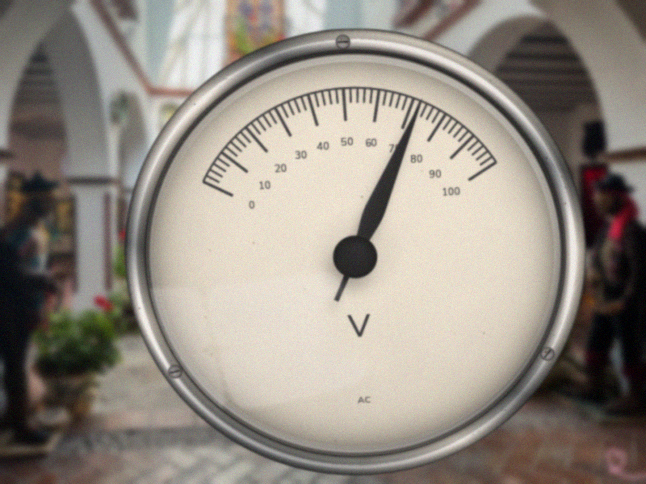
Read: 72V
